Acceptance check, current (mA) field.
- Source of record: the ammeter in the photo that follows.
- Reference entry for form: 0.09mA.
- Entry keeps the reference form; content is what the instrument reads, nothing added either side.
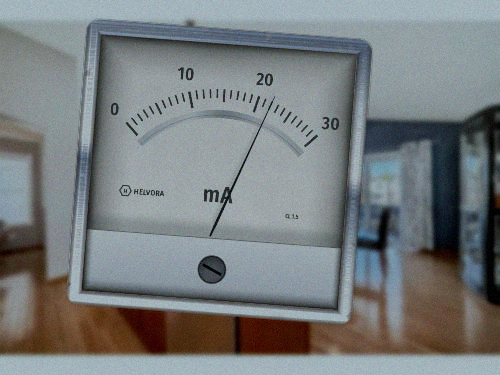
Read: 22mA
